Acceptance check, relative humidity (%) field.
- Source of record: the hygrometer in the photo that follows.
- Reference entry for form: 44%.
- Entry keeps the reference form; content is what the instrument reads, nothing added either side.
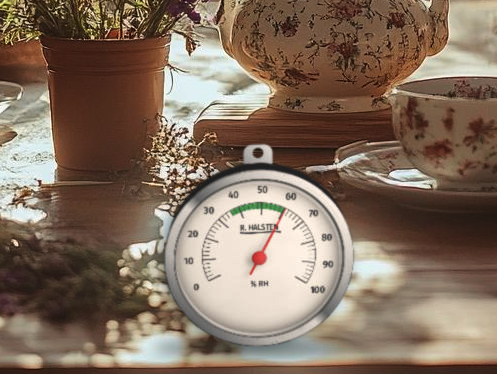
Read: 60%
